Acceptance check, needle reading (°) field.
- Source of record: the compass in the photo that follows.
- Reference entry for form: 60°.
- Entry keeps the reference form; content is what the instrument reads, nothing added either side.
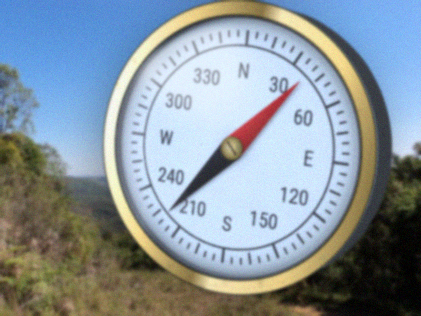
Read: 40°
